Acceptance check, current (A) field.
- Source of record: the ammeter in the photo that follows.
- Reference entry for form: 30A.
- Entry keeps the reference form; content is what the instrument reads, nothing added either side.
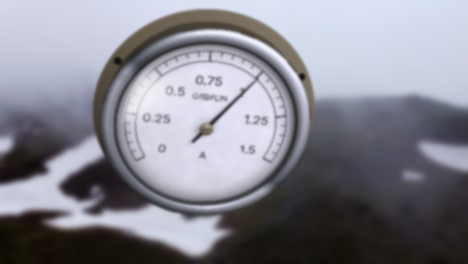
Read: 1A
